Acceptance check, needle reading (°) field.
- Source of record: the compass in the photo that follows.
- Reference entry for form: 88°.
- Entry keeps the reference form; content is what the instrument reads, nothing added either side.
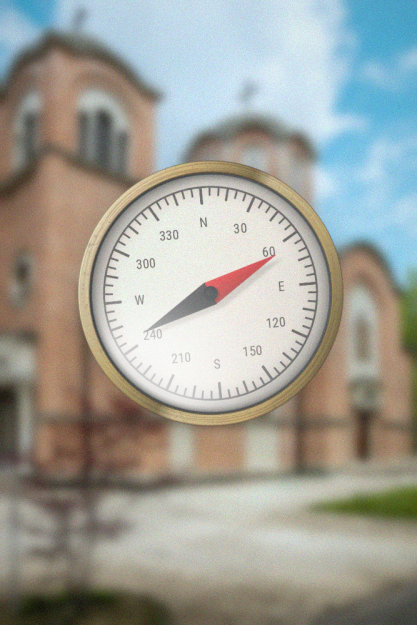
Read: 65°
